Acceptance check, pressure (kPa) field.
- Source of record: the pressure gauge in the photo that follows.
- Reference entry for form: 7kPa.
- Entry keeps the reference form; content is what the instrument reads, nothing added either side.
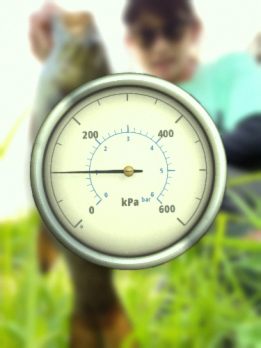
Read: 100kPa
